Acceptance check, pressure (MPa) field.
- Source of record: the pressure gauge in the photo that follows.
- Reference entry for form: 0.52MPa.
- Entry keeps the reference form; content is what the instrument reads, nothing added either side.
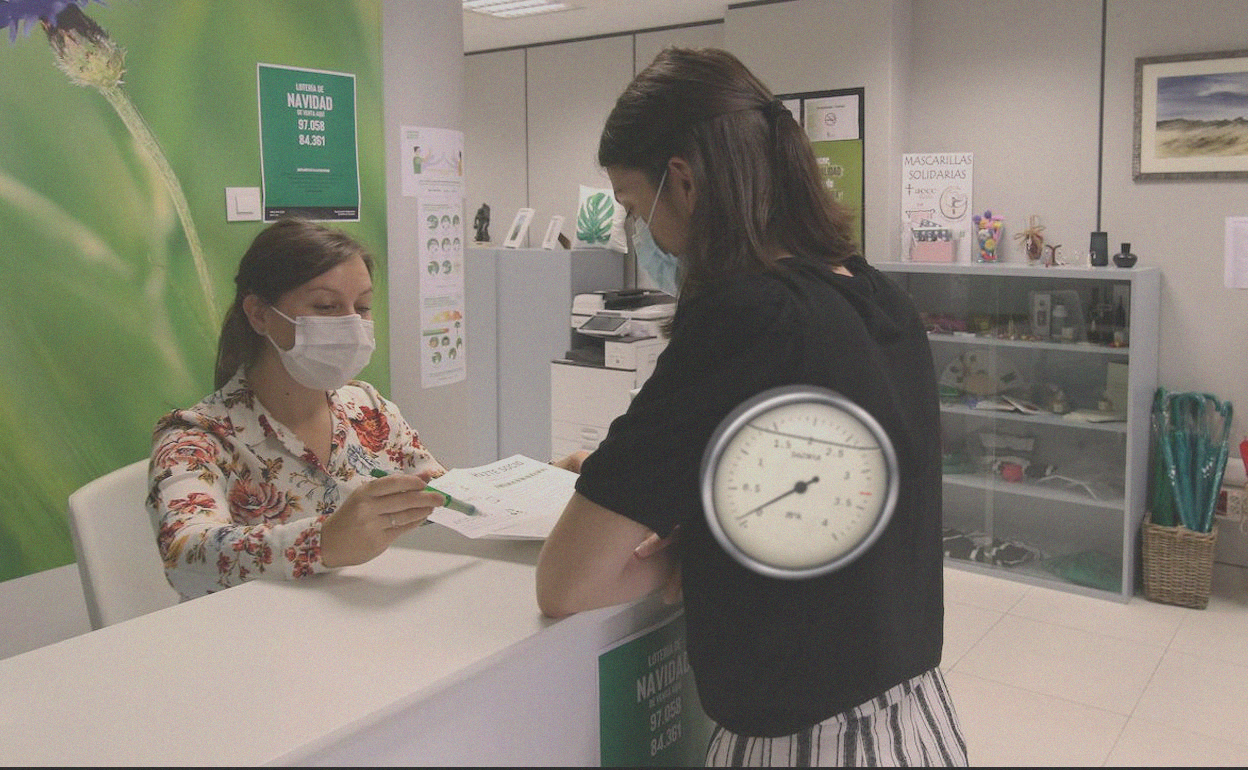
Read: 0.1MPa
